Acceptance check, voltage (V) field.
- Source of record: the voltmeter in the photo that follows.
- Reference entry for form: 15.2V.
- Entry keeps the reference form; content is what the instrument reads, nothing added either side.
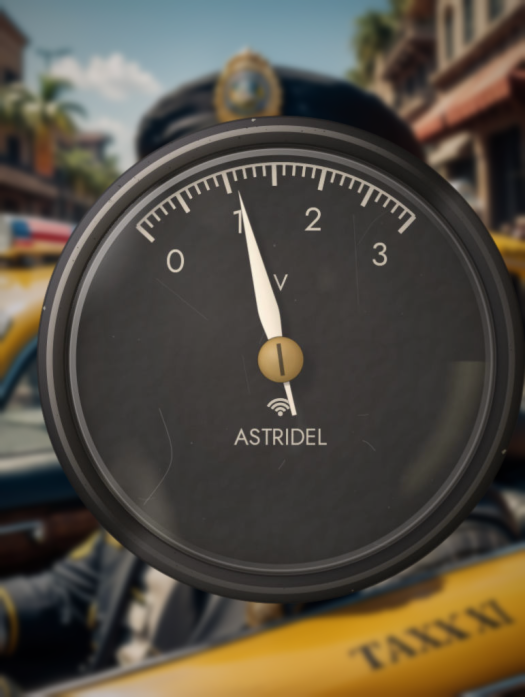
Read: 1.1V
